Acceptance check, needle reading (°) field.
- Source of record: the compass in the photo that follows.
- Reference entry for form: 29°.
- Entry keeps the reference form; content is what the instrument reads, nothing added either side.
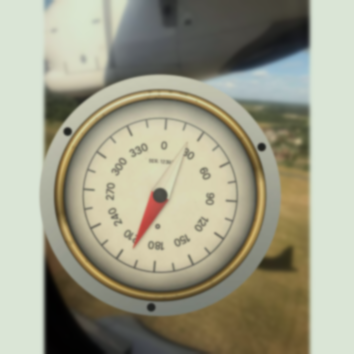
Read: 202.5°
